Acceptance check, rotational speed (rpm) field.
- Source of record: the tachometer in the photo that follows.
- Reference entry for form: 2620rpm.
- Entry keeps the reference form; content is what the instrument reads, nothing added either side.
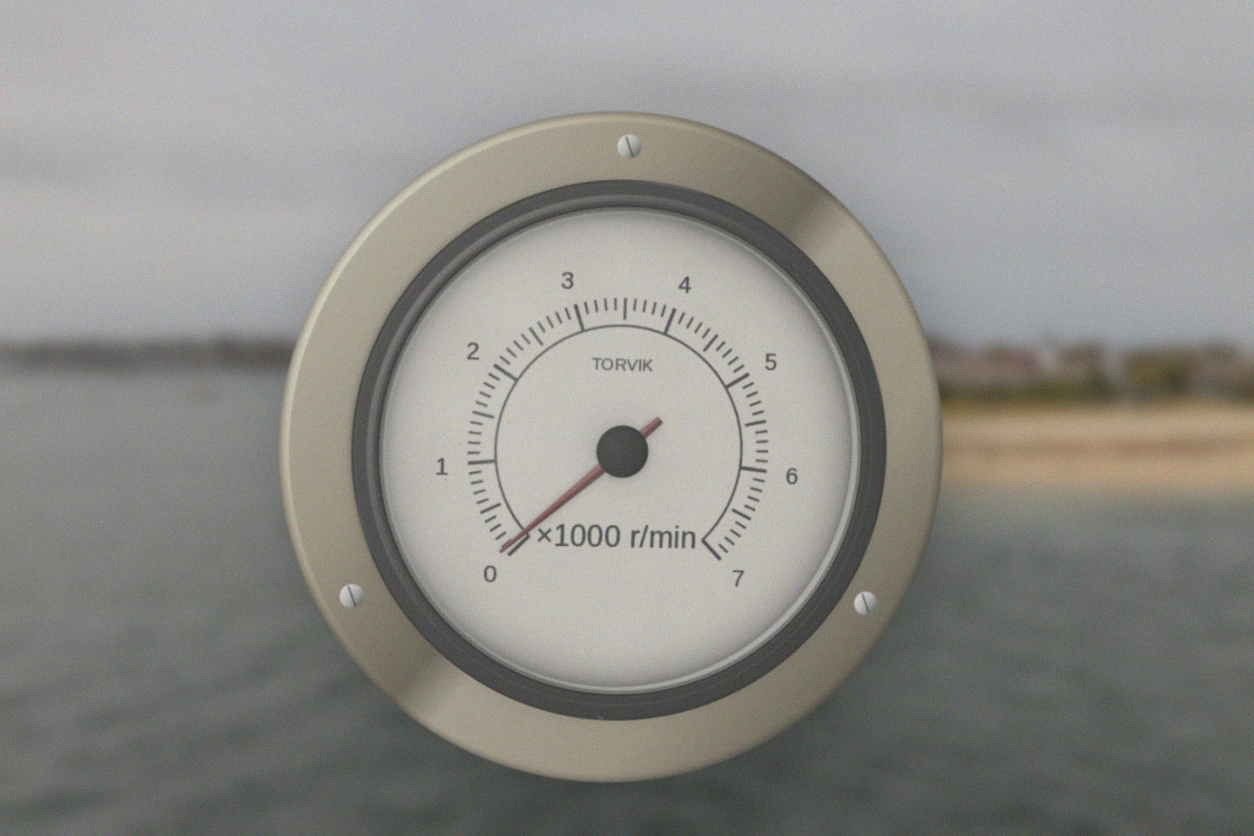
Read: 100rpm
